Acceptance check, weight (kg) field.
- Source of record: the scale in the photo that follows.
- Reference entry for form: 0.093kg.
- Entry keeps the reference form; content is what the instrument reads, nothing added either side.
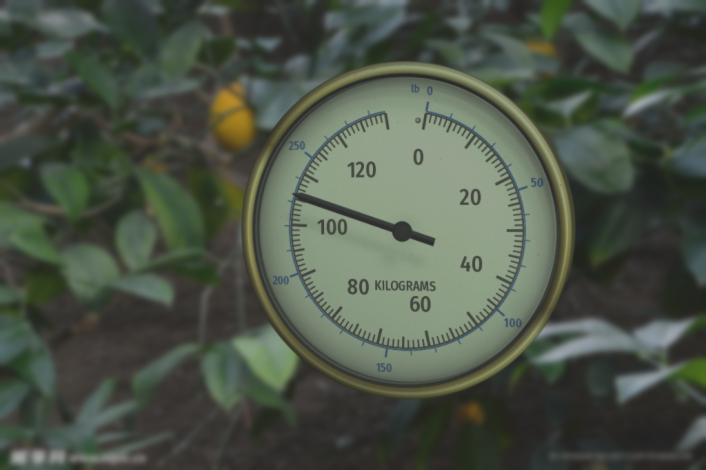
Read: 106kg
